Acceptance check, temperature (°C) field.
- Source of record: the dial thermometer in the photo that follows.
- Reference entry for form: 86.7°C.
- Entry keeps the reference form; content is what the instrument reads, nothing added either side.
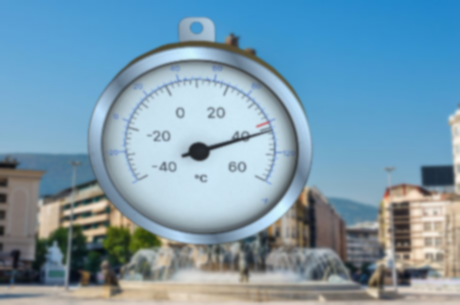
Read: 40°C
